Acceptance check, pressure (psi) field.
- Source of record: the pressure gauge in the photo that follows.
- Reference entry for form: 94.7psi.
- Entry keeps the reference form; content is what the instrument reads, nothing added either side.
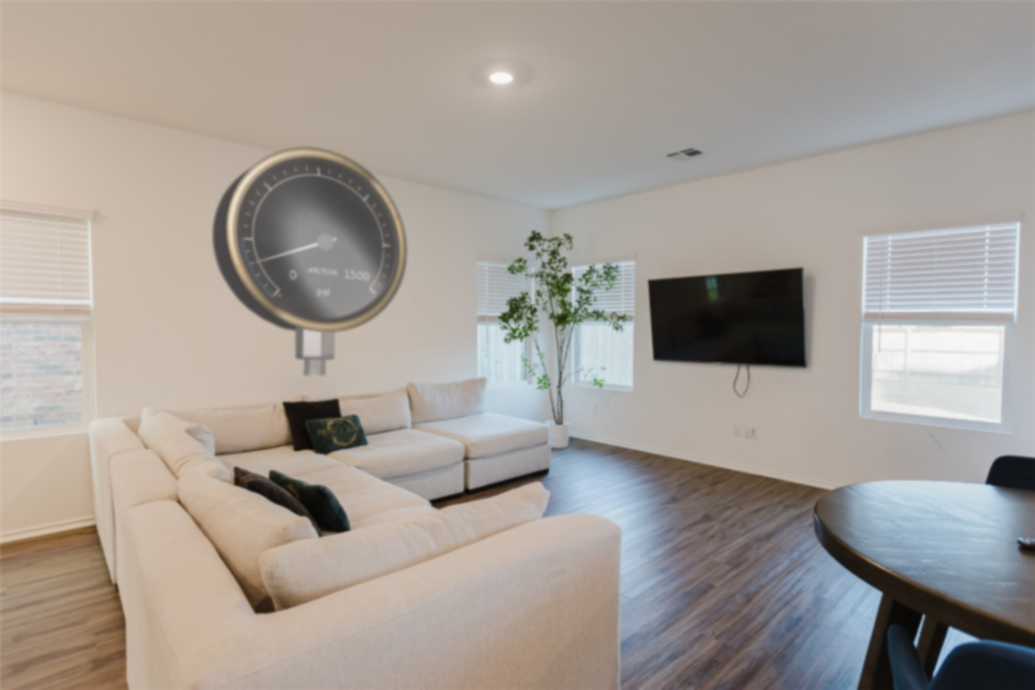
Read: 150psi
